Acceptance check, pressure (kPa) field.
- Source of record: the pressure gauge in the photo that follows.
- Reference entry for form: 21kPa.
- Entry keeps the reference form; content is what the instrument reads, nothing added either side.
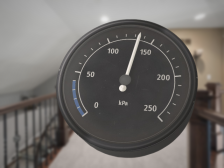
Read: 135kPa
